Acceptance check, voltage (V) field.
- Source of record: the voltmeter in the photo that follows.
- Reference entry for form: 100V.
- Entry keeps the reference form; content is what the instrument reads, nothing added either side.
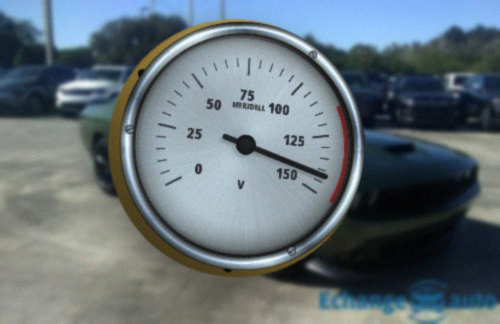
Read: 142.5V
